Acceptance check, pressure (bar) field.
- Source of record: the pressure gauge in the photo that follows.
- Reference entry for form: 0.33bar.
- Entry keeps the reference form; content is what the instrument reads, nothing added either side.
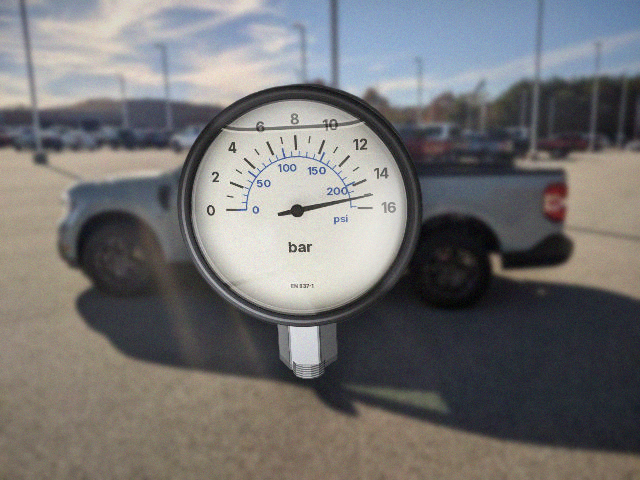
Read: 15bar
